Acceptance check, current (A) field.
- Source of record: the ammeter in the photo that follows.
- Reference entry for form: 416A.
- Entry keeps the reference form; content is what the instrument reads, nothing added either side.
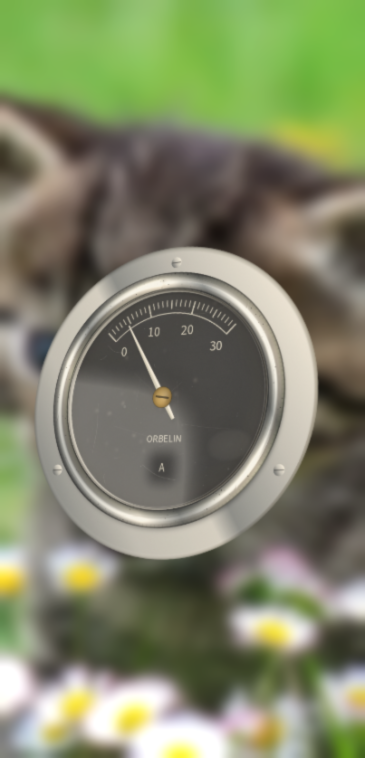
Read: 5A
